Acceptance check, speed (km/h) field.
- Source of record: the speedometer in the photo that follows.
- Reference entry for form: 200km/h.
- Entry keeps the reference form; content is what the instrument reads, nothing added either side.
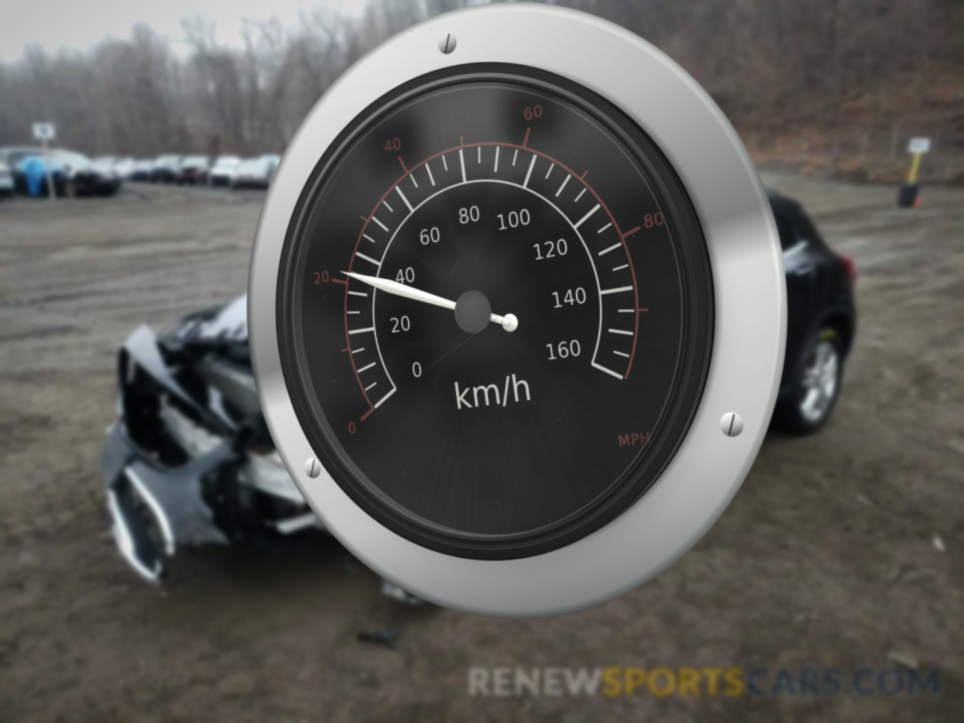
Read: 35km/h
